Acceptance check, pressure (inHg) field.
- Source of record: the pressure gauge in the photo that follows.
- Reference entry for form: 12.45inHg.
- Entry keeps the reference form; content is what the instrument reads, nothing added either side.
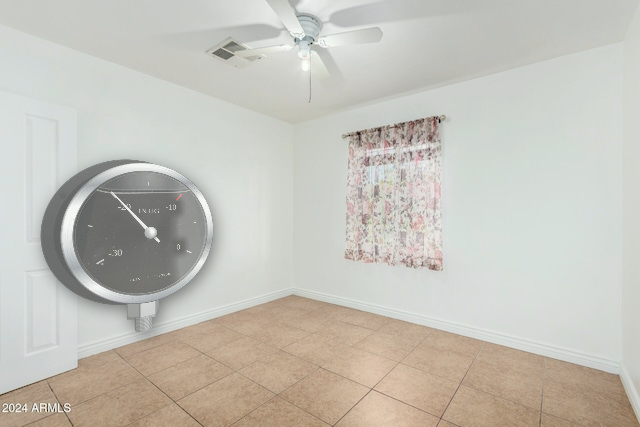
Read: -20inHg
